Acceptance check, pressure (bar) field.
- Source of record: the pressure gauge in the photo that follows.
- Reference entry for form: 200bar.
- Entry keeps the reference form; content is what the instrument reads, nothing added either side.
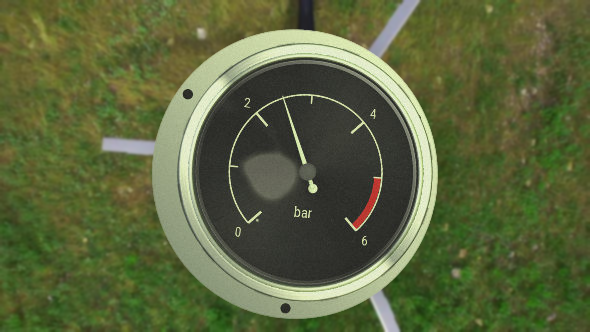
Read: 2.5bar
